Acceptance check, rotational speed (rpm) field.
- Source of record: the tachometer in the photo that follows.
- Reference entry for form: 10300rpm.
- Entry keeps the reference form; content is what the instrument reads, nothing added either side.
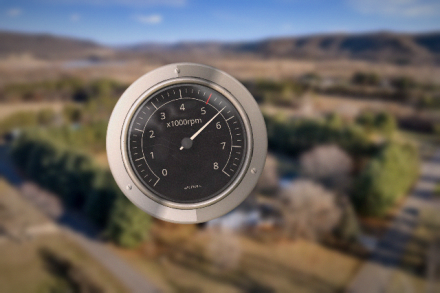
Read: 5600rpm
